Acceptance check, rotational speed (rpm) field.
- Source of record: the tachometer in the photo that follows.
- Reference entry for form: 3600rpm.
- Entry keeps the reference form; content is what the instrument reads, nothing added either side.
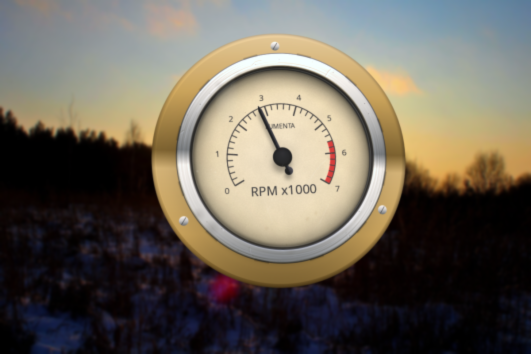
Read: 2800rpm
